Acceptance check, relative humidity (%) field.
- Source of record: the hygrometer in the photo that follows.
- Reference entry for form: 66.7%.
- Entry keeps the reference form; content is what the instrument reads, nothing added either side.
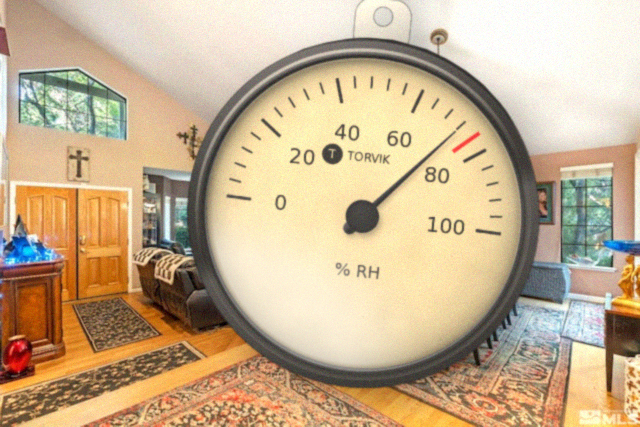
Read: 72%
